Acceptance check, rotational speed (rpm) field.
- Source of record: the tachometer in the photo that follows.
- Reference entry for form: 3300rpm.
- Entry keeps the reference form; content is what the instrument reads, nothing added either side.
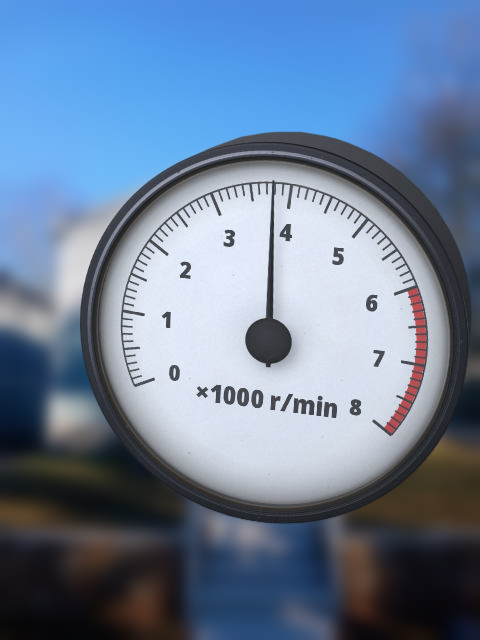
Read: 3800rpm
